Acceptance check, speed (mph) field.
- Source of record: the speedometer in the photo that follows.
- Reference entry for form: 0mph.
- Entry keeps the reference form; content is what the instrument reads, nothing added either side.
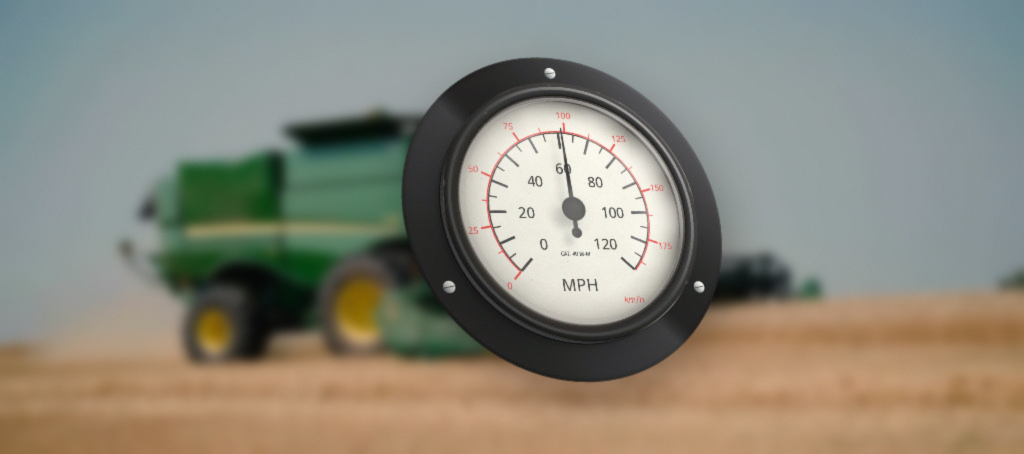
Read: 60mph
